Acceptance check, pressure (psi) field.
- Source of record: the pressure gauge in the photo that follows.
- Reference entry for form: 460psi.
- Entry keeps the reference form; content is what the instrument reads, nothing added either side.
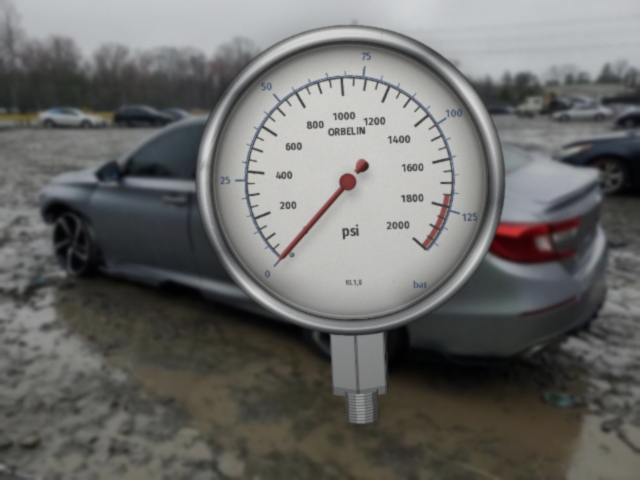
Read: 0psi
